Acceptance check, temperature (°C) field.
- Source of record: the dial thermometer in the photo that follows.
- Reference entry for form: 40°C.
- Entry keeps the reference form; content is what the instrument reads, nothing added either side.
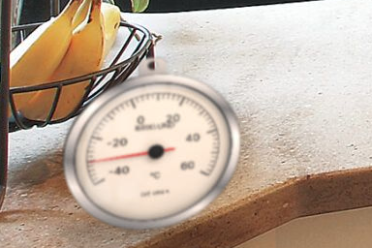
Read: -30°C
